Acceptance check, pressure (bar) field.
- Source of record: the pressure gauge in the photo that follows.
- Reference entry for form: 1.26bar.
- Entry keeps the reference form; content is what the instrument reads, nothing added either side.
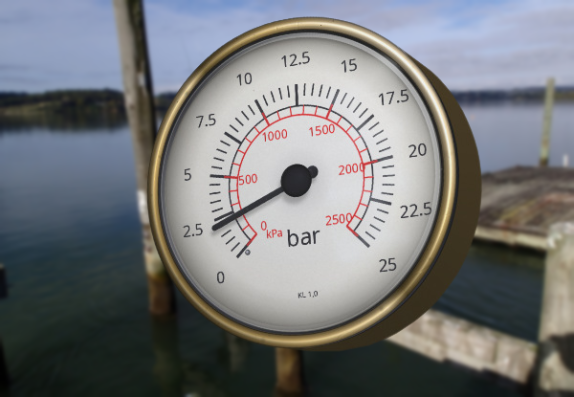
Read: 2bar
